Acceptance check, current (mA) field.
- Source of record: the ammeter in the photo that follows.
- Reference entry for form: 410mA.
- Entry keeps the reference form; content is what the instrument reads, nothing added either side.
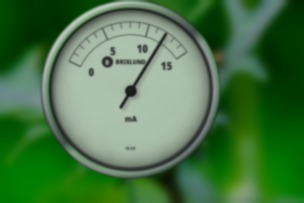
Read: 12mA
